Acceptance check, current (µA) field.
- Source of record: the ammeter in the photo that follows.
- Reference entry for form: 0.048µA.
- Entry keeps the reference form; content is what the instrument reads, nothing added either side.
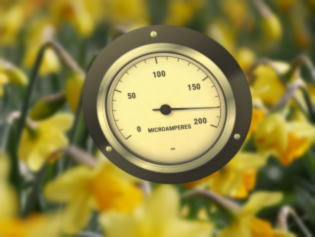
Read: 180µA
